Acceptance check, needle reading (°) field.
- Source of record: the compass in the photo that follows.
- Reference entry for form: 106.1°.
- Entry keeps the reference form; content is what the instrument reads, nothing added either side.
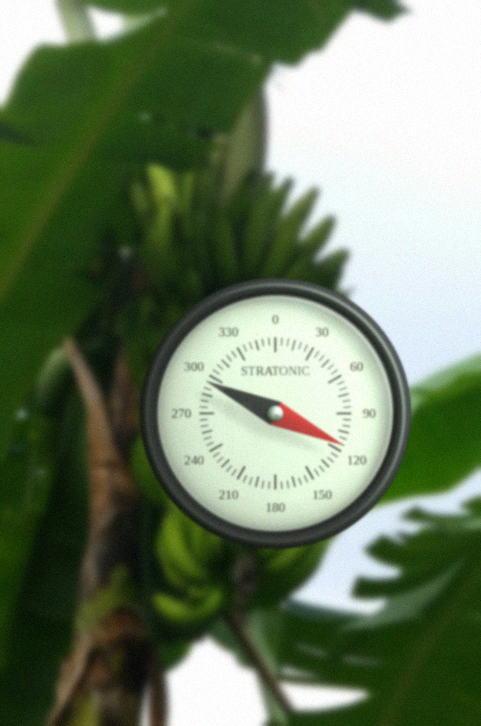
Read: 115°
